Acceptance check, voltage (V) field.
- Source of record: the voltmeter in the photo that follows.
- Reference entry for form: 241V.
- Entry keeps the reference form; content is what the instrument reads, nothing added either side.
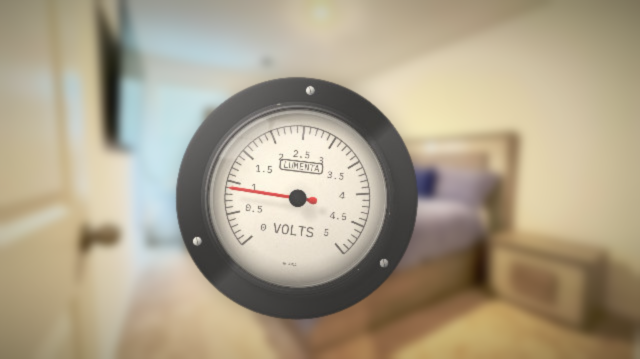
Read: 0.9V
